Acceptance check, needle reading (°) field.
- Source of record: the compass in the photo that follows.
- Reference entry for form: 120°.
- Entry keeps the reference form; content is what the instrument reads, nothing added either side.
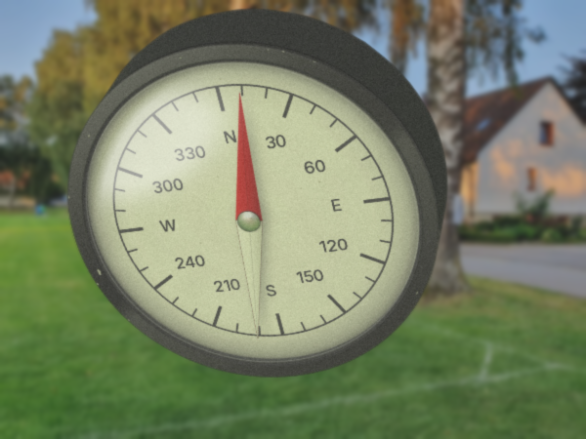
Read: 10°
